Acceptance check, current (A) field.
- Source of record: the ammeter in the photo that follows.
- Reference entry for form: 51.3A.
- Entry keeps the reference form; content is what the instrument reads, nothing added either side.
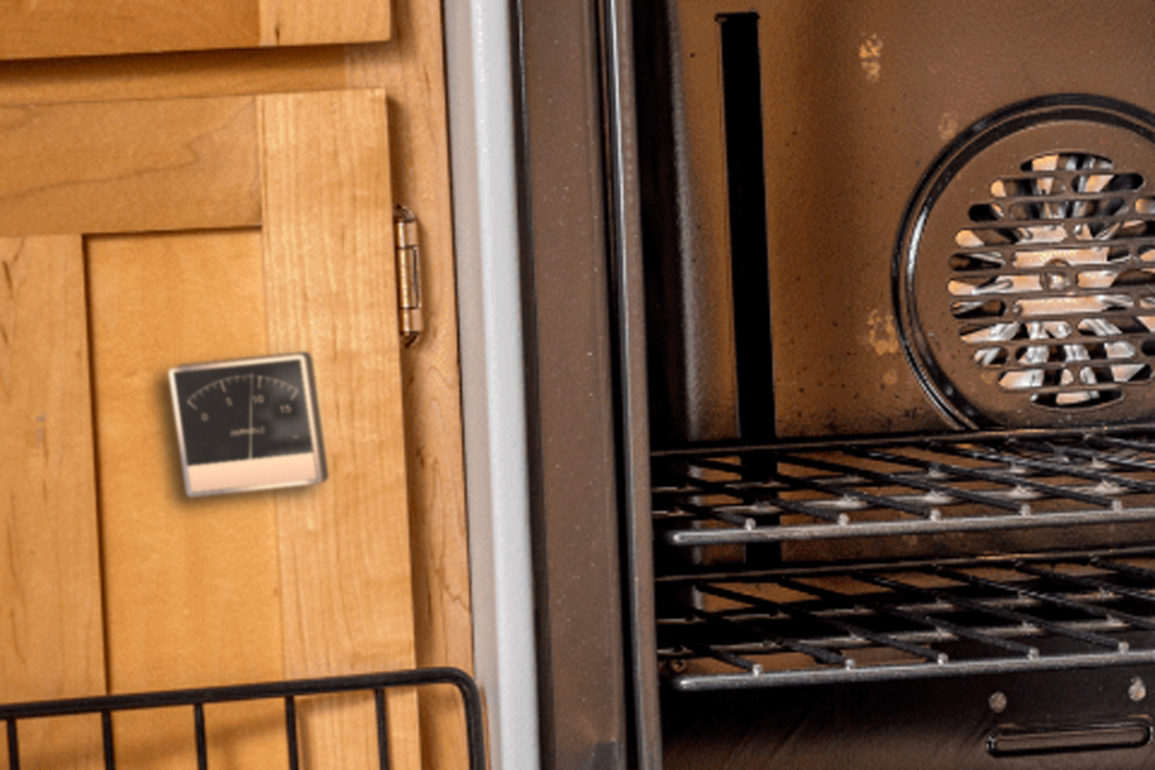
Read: 9A
